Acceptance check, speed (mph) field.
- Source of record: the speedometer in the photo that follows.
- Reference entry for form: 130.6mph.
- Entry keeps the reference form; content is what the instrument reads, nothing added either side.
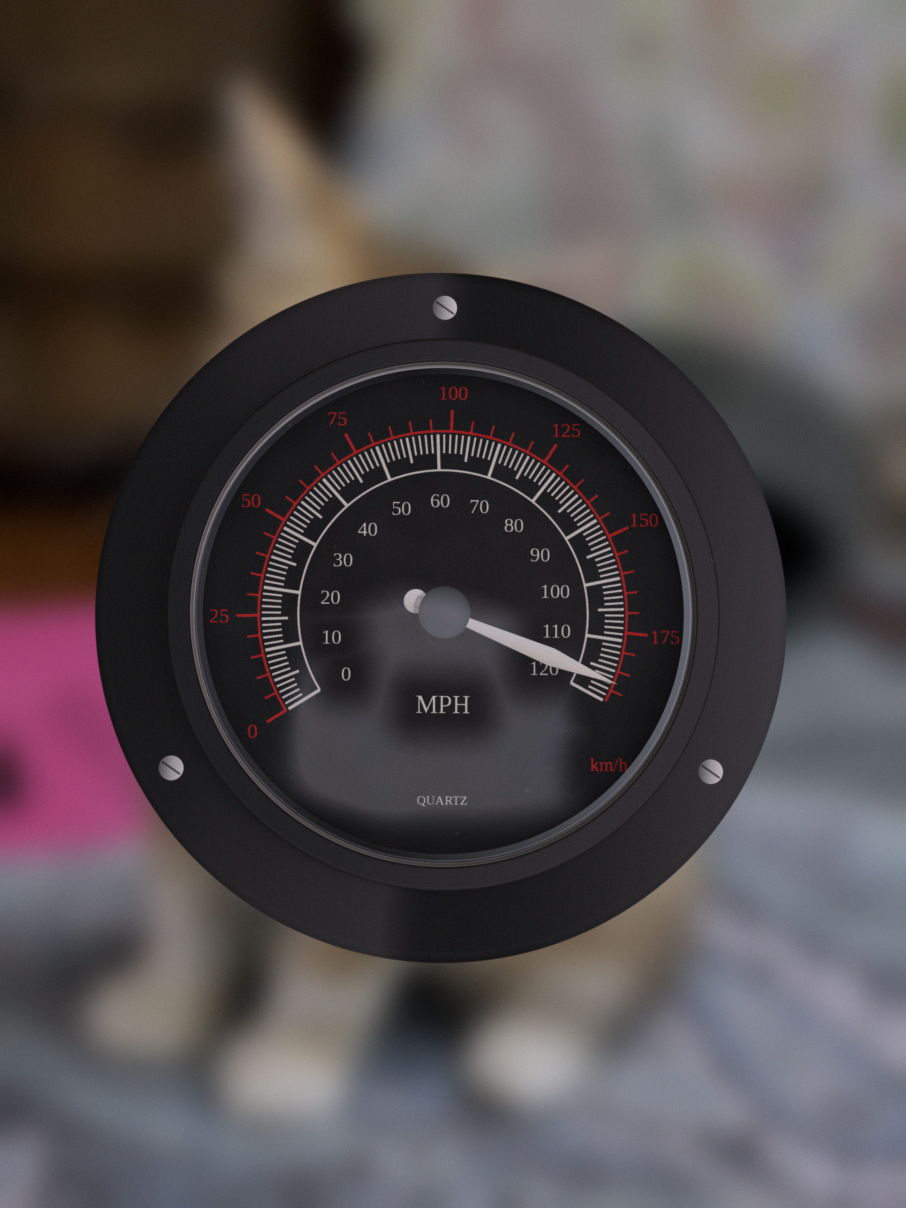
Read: 117mph
